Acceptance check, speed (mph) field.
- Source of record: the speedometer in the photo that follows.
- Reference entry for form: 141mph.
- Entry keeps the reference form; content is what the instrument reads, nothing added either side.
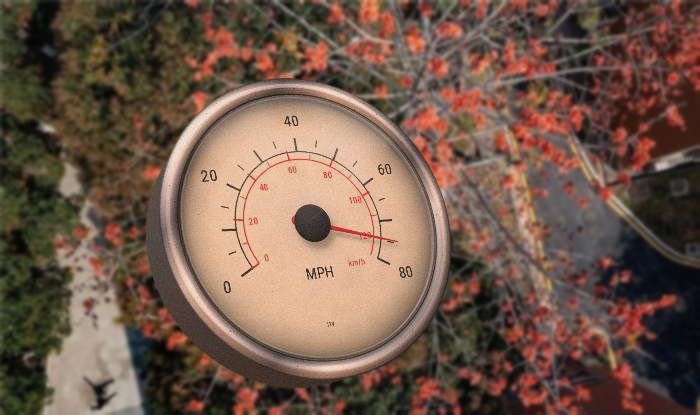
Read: 75mph
